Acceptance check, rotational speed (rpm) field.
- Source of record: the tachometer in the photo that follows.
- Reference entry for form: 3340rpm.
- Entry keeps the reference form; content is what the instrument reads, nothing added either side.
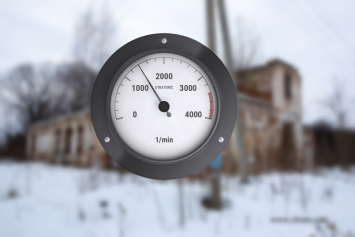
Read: 1400rpm
